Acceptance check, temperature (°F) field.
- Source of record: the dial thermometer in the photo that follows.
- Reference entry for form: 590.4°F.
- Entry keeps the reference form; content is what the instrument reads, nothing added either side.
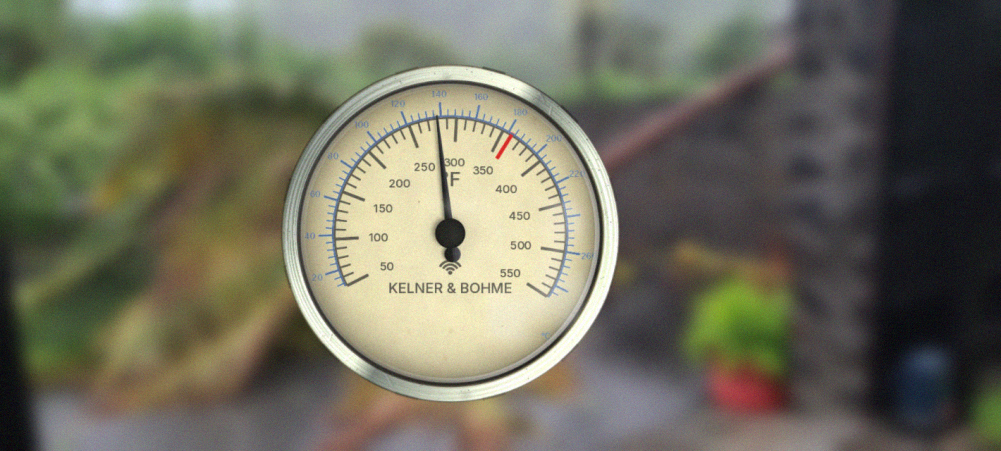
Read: 280°F
